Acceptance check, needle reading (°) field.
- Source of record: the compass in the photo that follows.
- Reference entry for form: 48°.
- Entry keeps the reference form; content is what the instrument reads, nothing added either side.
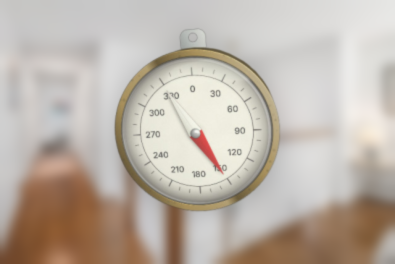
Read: 150°
